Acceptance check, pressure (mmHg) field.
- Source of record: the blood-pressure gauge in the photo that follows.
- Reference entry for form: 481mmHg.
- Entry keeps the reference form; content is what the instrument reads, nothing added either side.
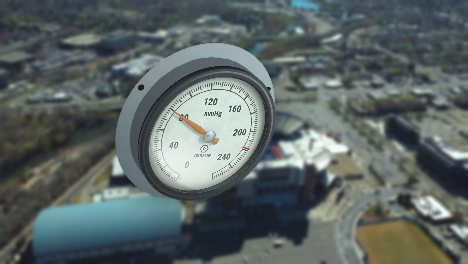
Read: 80mmHg
